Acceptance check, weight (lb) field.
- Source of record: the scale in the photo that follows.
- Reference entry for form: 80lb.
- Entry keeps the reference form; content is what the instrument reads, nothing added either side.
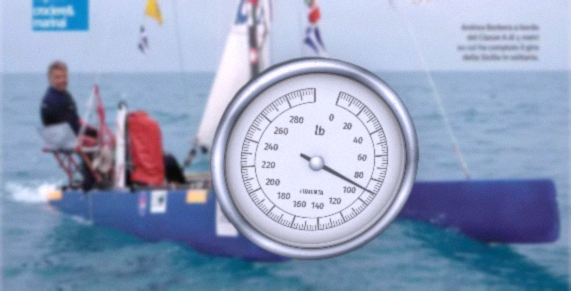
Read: 90lb
